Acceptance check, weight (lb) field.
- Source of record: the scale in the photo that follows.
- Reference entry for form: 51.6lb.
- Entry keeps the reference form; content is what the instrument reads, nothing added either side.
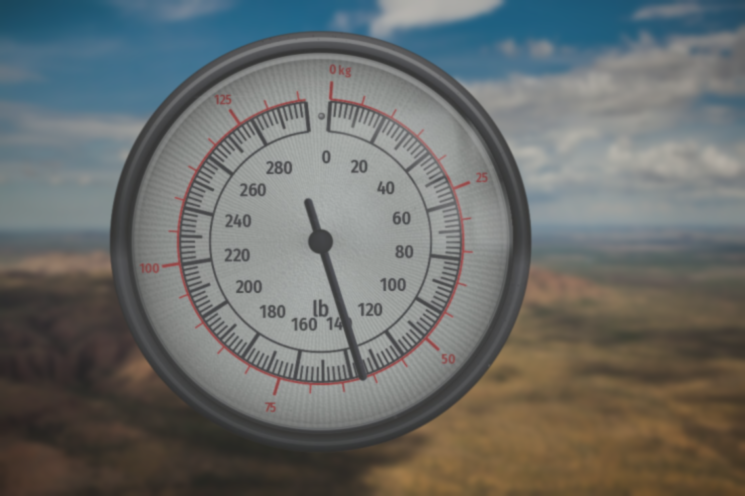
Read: 136lb
